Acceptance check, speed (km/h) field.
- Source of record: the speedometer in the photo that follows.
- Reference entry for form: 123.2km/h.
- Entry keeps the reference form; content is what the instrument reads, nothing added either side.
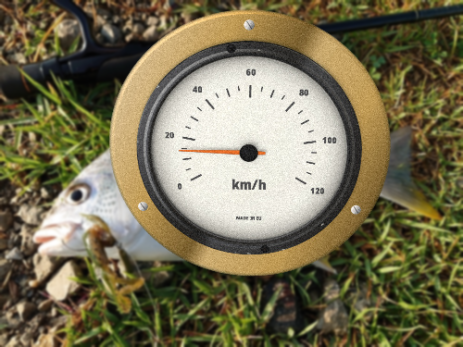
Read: 15km/h
